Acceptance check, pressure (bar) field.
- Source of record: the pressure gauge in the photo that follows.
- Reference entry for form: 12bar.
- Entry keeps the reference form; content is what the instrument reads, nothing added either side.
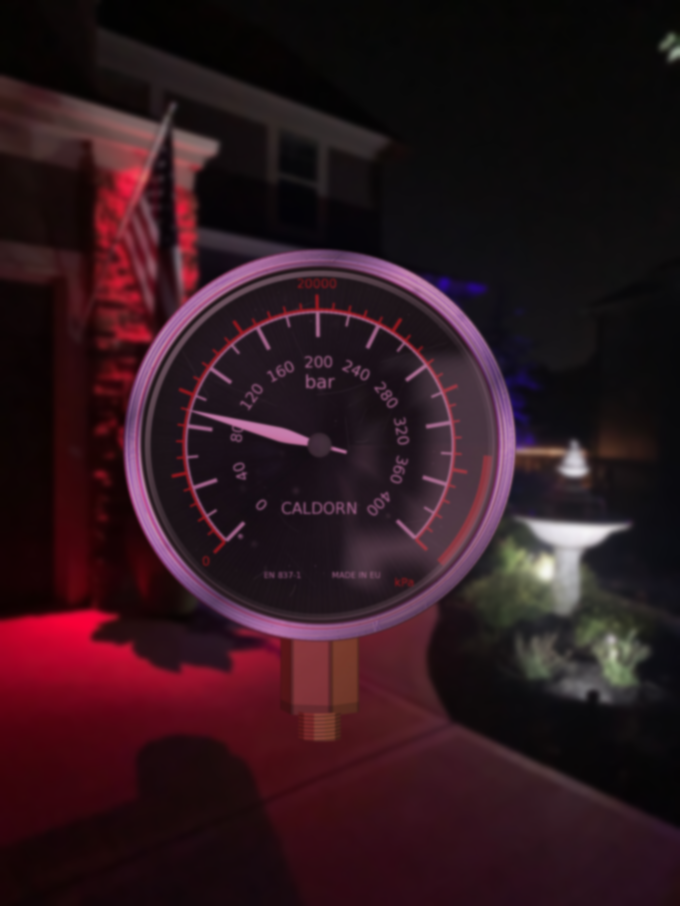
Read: 90bar
